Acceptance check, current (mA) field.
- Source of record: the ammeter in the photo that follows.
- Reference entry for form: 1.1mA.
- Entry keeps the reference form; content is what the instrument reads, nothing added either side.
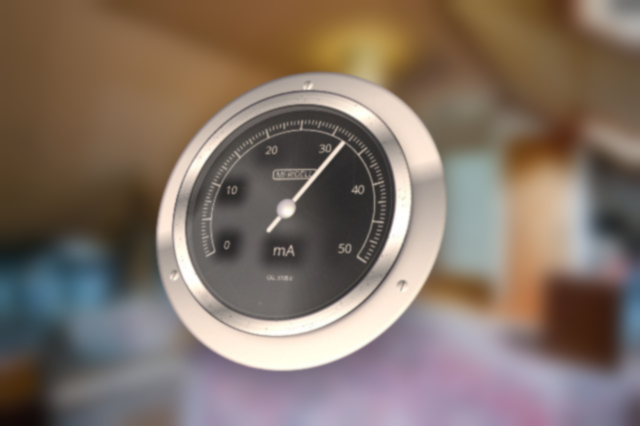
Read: 32.5mA
